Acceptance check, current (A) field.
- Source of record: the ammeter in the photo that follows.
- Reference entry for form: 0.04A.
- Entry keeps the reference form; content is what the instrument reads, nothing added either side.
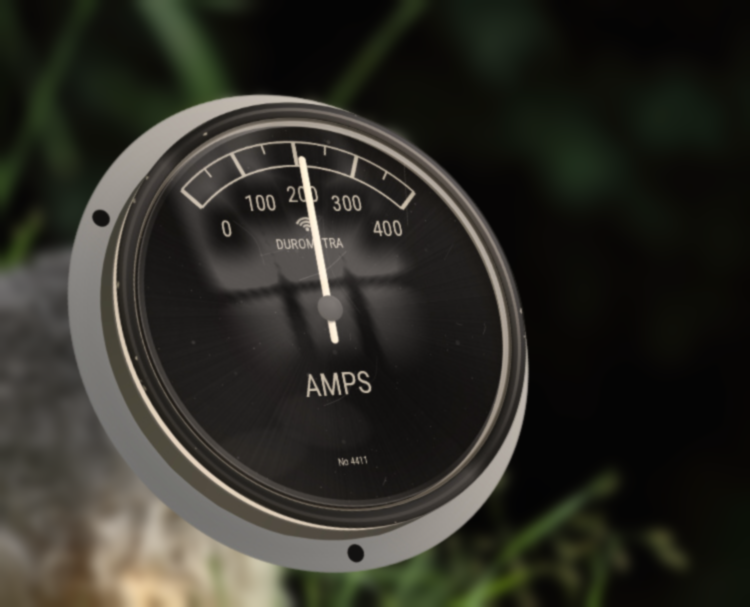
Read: 200A
